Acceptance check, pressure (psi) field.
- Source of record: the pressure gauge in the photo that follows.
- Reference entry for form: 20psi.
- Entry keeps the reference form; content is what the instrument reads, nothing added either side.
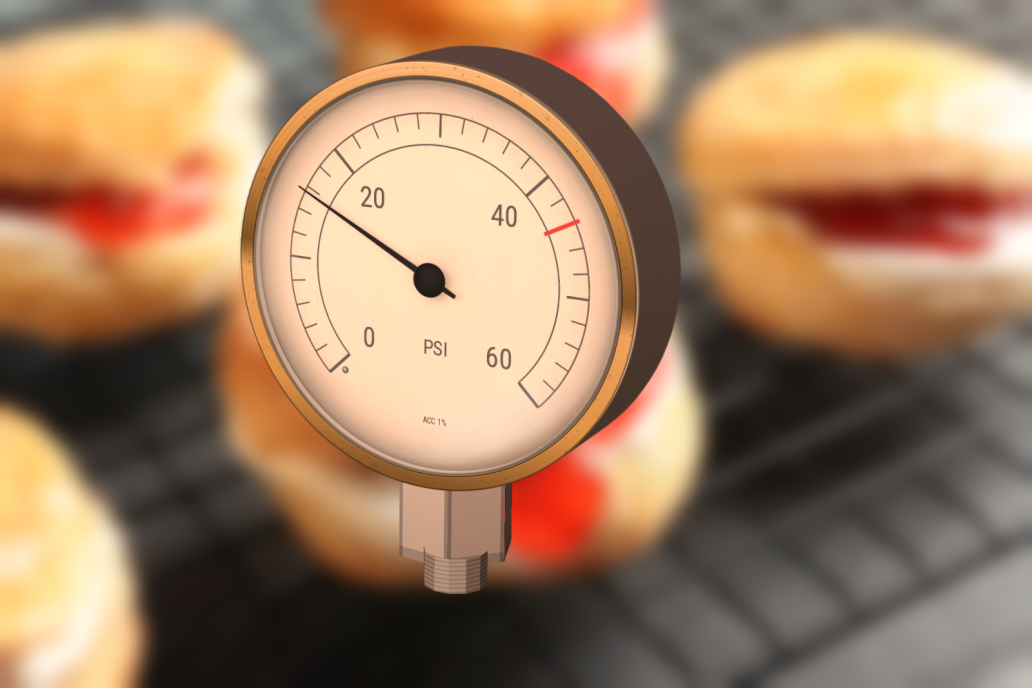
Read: 16psi
